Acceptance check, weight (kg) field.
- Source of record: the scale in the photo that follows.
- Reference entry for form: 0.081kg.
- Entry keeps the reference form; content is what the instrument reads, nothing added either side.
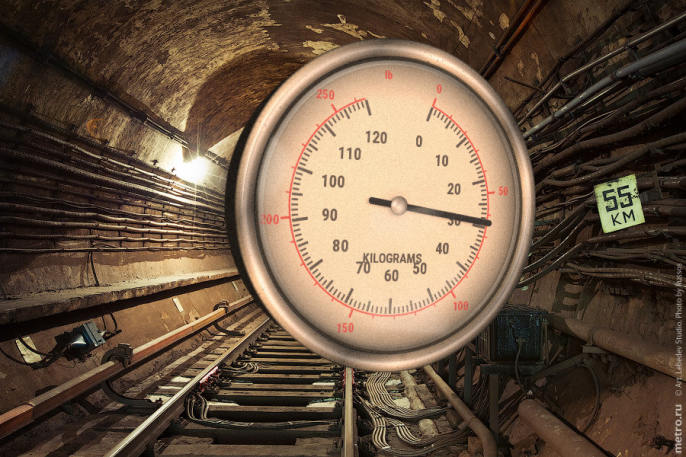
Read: 29kg
